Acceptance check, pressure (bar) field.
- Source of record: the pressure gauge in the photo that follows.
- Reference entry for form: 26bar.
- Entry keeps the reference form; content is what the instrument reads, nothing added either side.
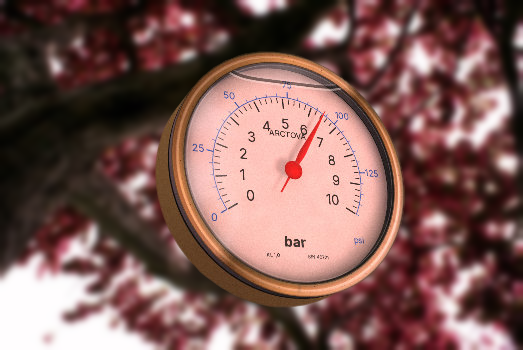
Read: 6.4bar
